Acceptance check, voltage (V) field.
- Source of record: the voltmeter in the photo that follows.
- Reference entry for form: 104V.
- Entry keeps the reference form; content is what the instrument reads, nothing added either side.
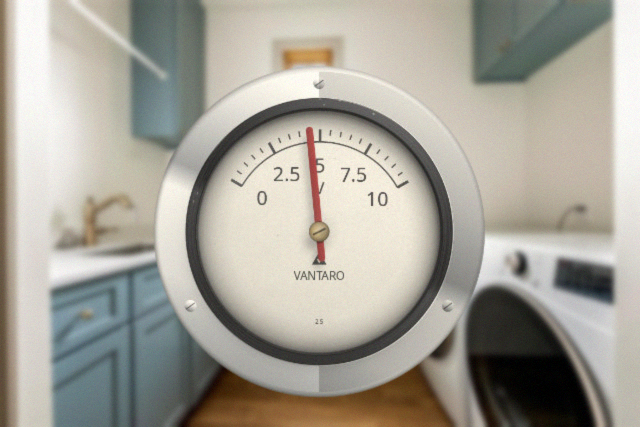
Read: 4.5V
